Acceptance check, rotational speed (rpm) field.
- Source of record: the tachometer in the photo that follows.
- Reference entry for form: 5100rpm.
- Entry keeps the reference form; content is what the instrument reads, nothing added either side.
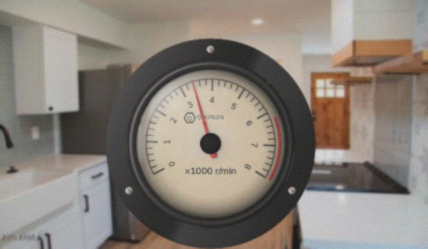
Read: 3400rpm
